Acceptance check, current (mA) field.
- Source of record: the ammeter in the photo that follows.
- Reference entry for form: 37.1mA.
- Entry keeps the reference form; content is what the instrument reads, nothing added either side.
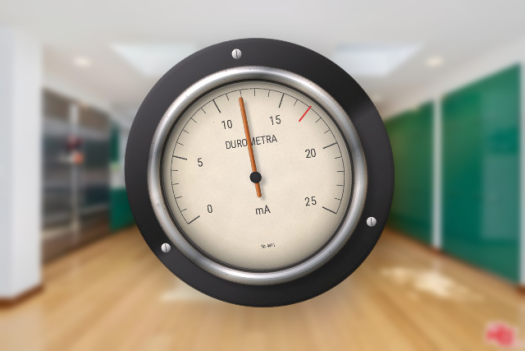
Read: 12mA
